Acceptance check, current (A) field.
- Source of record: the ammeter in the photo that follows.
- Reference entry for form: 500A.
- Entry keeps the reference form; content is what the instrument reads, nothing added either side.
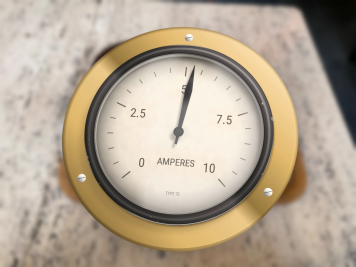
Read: 5.25A
